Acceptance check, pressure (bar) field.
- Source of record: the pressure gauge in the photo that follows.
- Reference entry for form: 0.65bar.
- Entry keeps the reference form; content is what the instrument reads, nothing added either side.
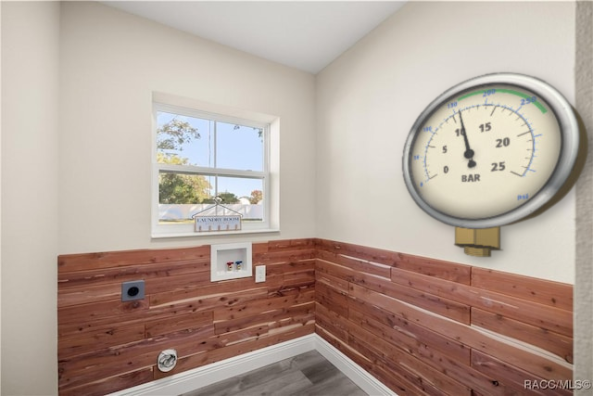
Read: 11bar
